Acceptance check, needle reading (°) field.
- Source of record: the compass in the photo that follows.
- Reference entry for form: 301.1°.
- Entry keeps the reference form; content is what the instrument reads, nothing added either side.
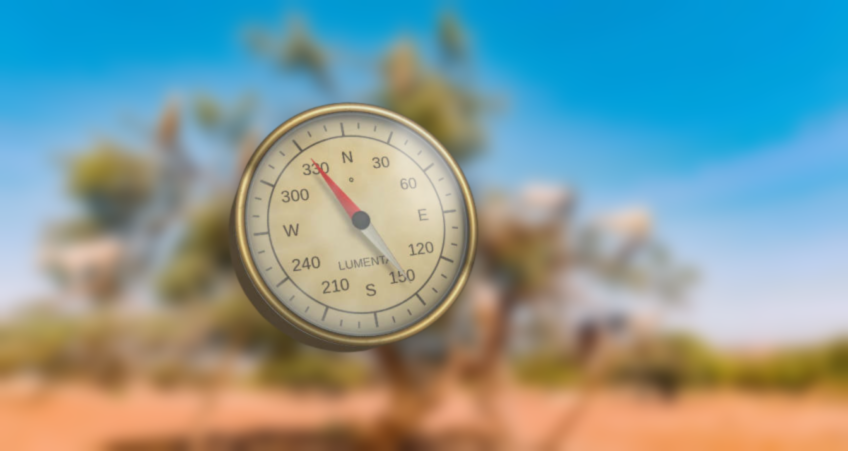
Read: 330°
